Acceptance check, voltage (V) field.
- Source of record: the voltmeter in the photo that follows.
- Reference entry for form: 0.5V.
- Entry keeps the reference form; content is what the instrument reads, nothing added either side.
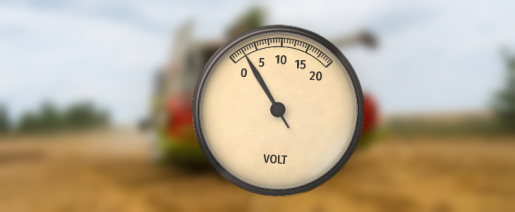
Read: 2.5V
